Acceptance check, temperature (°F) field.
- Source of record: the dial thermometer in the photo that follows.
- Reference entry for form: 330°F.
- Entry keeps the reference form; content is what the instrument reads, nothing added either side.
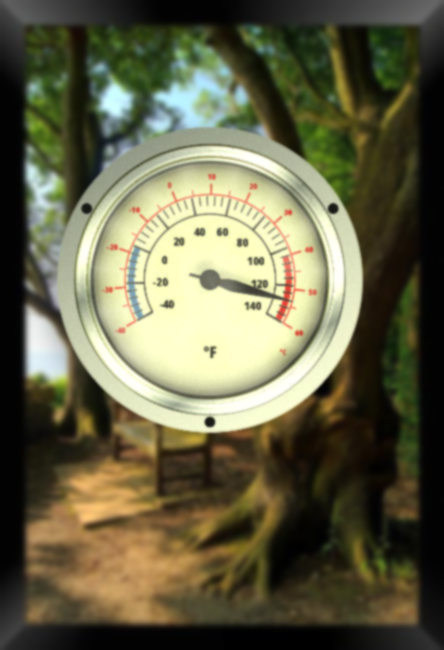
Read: 128°F
